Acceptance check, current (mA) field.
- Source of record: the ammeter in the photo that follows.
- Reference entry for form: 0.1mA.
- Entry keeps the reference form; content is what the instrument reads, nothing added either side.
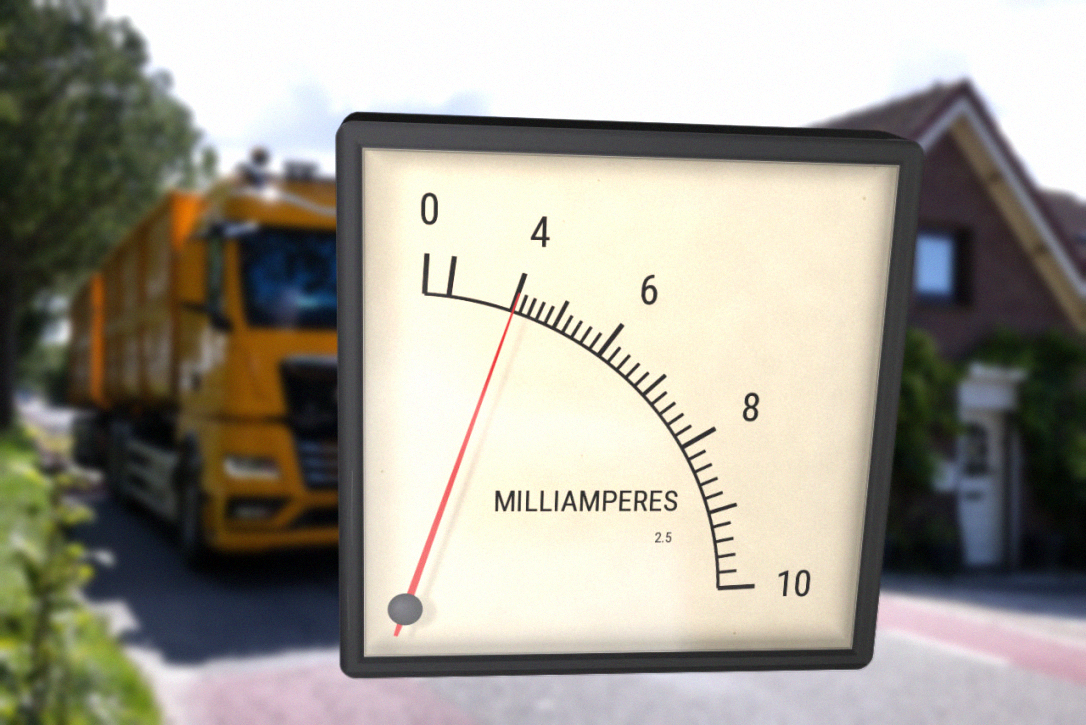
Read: 4mA
